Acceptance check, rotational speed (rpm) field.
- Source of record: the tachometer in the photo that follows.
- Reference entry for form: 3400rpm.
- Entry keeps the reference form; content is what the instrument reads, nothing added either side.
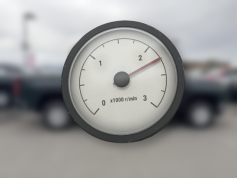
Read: 2250rpm
